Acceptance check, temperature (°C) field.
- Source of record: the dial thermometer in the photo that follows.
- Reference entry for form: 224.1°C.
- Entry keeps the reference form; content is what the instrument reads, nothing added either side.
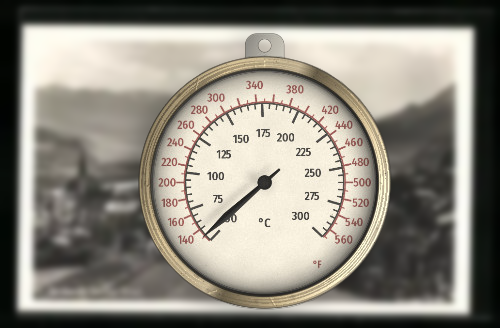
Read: 55°C
